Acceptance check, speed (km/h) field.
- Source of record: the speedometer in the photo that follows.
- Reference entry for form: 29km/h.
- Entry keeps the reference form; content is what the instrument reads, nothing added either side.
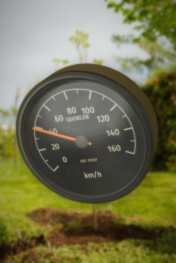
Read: 40km/h
